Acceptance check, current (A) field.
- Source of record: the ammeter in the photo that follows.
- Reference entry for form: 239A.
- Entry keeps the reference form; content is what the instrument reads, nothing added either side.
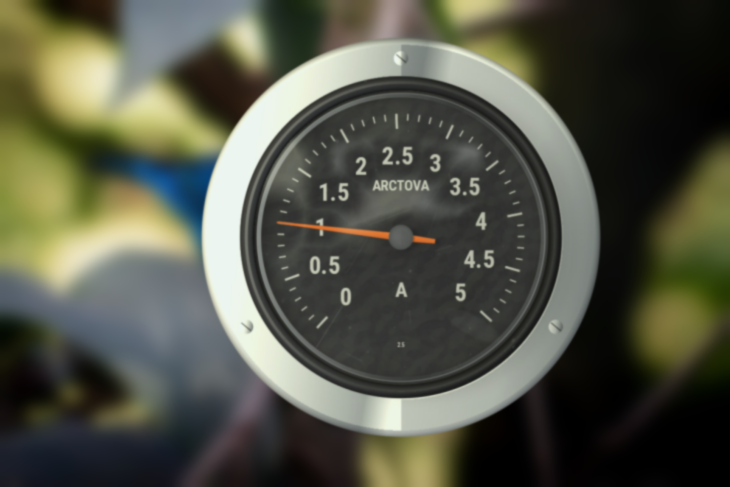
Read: 1A
